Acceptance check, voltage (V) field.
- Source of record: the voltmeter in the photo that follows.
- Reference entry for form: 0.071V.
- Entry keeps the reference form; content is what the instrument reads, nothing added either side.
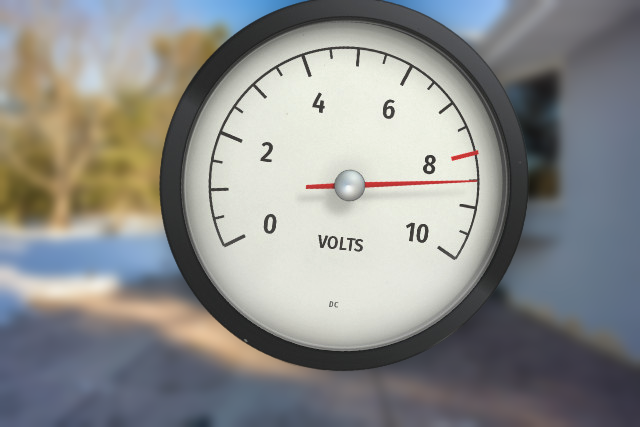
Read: 8.5V
